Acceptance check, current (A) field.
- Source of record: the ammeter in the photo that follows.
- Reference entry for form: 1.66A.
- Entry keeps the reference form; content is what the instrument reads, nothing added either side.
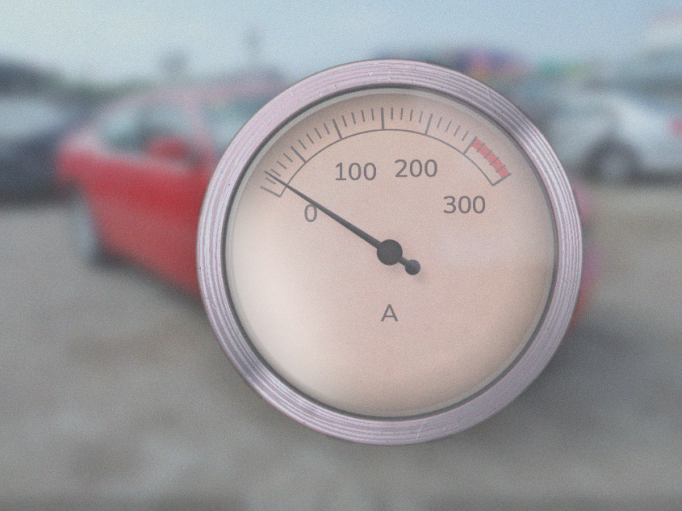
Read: 15A
